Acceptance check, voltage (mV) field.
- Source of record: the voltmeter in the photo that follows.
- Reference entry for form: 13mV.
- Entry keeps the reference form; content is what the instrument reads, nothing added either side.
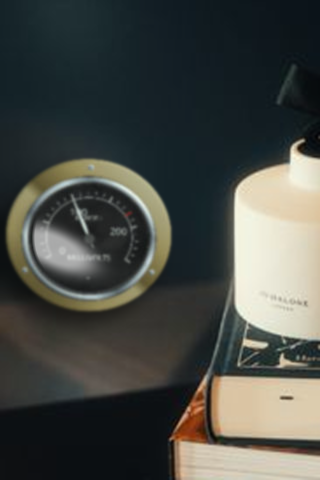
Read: 100mV
